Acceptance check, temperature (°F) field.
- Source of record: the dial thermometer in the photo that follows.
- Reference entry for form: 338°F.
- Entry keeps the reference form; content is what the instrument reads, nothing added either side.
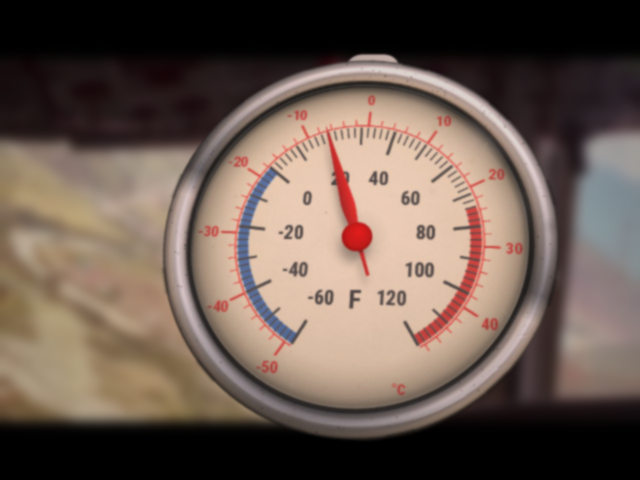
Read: 20°F
